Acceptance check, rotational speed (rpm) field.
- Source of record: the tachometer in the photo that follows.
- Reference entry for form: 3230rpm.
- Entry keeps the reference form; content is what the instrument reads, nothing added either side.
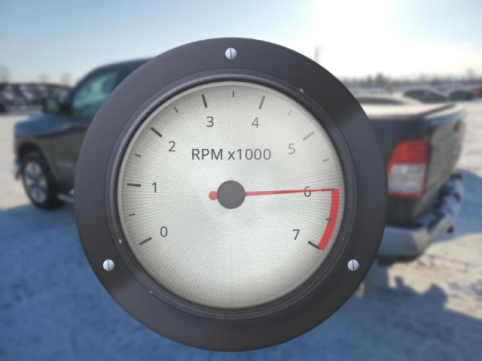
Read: 6000rpm
